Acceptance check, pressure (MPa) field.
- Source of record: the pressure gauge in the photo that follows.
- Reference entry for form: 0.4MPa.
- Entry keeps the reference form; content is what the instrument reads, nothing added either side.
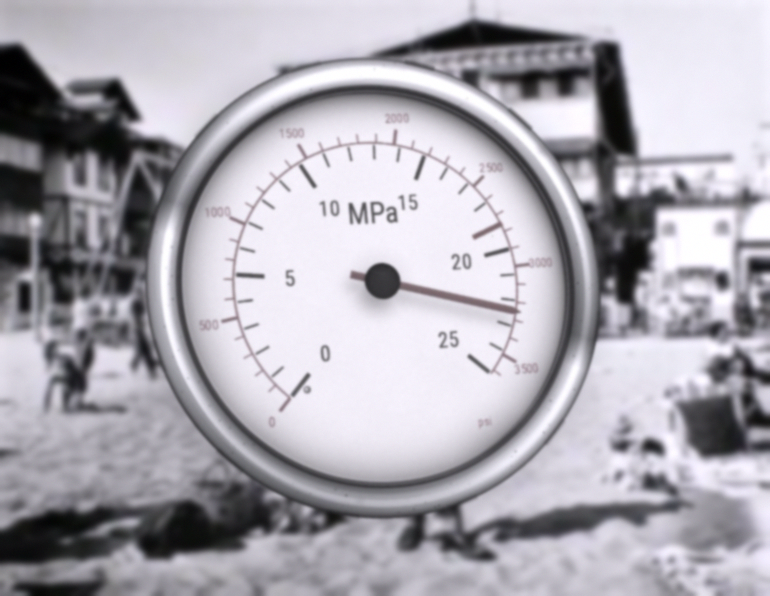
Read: 22.5MPa
